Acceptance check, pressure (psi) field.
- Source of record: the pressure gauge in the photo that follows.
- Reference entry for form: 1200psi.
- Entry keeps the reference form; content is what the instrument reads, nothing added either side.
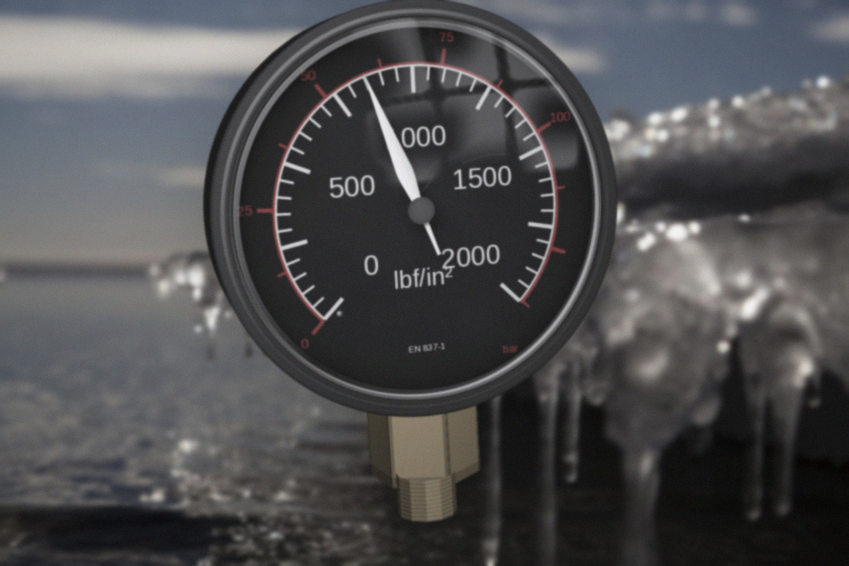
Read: 850psi
